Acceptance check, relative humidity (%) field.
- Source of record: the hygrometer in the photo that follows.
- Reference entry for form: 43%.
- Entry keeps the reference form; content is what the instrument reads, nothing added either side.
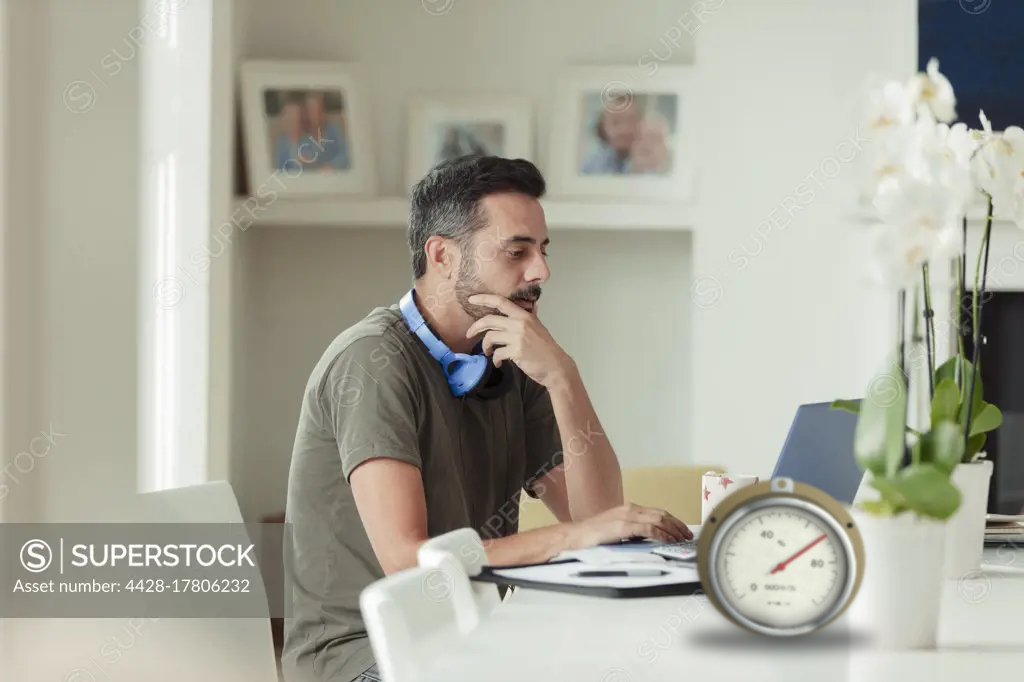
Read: 68%
